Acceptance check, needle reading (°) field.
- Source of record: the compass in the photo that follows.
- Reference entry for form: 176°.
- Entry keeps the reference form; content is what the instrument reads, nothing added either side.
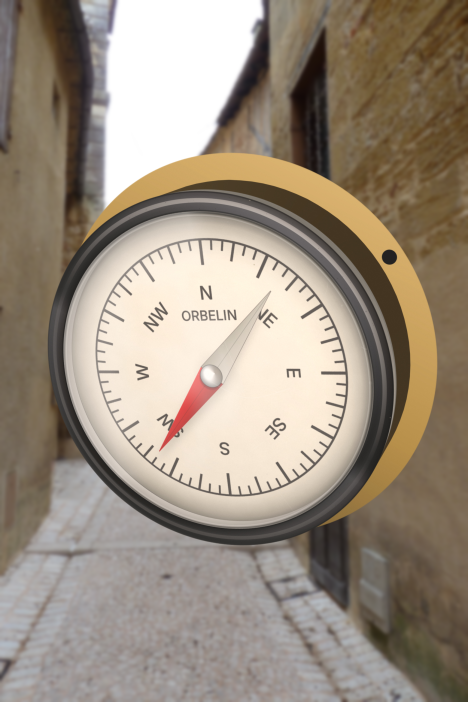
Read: 220°
